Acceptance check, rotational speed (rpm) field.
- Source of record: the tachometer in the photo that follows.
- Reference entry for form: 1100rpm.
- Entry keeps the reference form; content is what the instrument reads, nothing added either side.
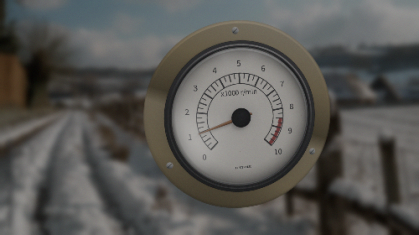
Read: 1000rpm
